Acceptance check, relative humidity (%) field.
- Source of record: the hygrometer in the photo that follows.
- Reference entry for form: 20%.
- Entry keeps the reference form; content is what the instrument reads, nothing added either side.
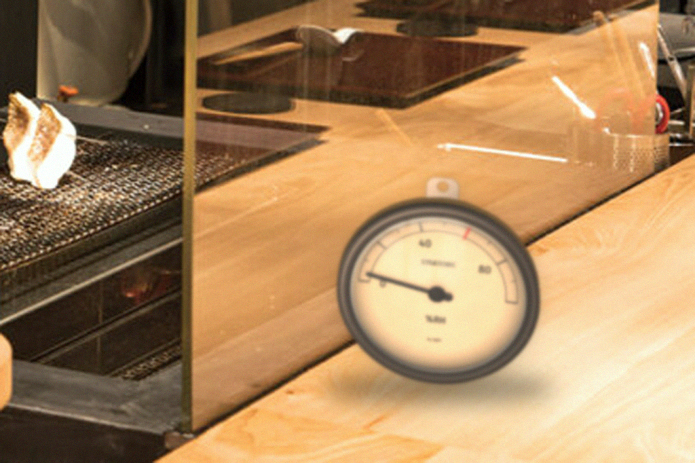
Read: 5%
